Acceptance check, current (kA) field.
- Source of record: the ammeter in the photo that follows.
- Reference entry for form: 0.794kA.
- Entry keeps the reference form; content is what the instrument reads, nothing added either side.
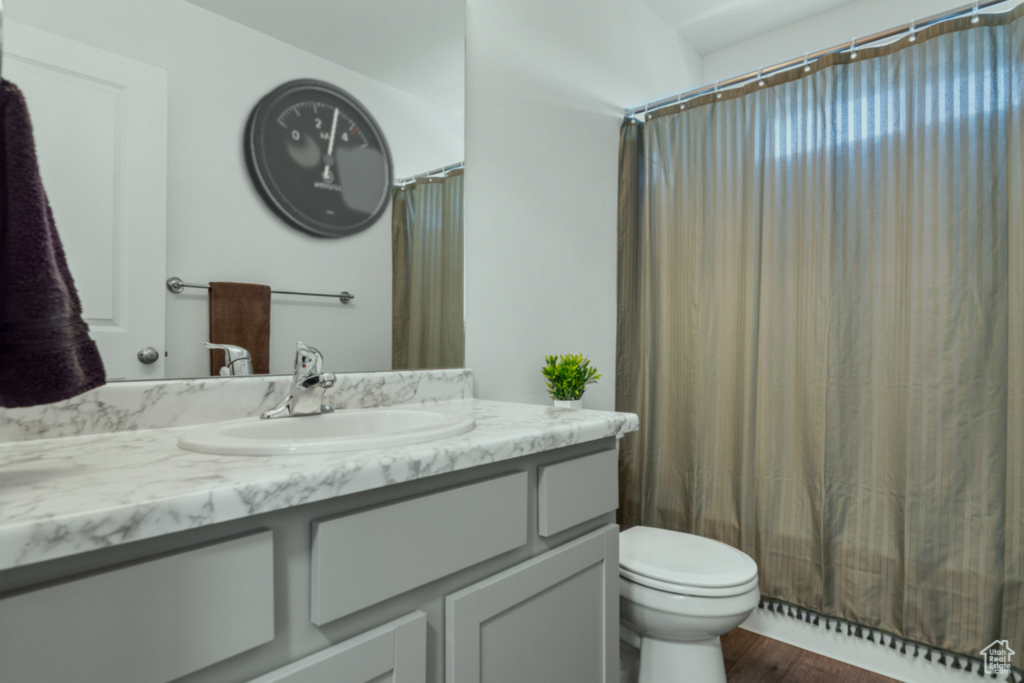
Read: 3kA
